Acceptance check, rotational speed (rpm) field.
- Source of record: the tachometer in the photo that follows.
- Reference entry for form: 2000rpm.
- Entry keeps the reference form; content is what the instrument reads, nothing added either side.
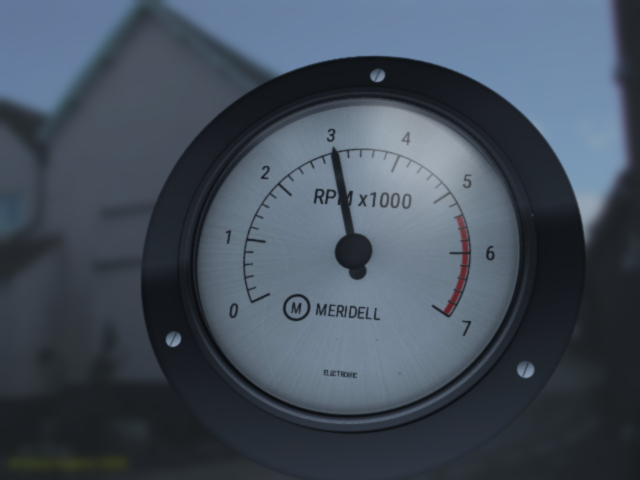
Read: 3000rpm
